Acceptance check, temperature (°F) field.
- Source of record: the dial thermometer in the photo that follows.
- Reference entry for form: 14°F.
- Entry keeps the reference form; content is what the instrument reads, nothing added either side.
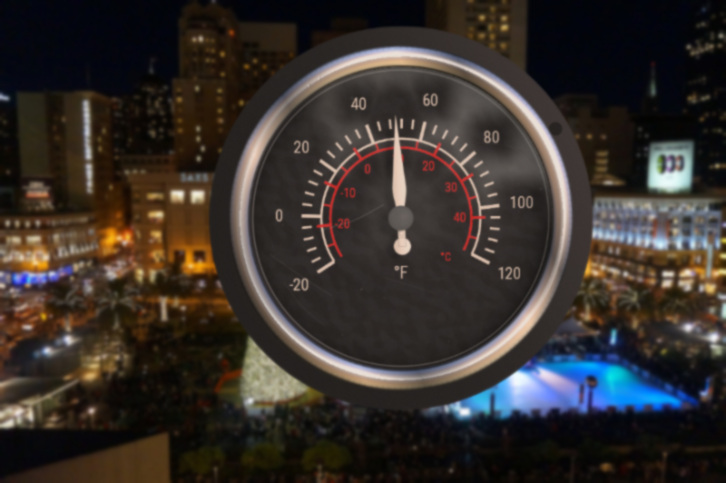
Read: 50°F
